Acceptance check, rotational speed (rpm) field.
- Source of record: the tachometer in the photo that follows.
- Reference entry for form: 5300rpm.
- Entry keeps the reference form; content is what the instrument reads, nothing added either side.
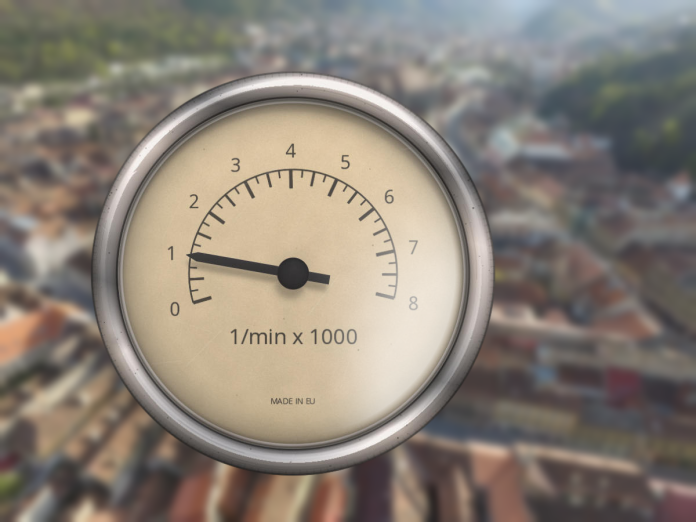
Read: 1000rpm
